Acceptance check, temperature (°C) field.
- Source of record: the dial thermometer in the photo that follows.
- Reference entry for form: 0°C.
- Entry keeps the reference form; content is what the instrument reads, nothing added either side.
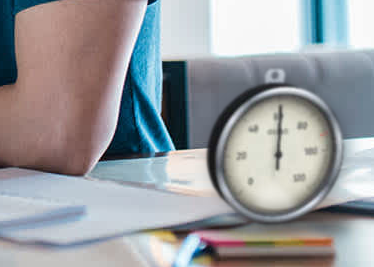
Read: 60°C
